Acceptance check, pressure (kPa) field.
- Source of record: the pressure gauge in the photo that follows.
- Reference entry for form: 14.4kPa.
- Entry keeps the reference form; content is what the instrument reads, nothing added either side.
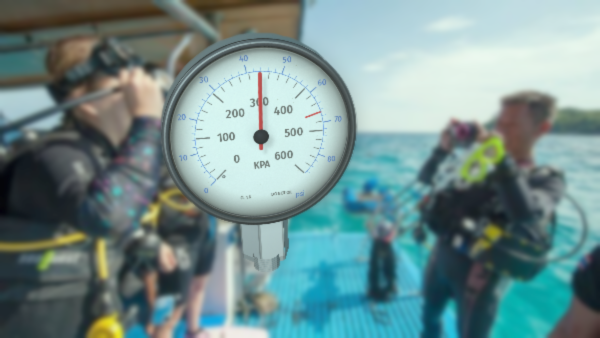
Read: 300kPa
